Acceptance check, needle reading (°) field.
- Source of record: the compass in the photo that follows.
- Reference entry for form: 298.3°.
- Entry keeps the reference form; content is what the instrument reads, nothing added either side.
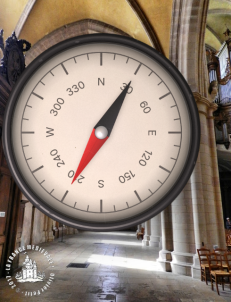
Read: 210°
